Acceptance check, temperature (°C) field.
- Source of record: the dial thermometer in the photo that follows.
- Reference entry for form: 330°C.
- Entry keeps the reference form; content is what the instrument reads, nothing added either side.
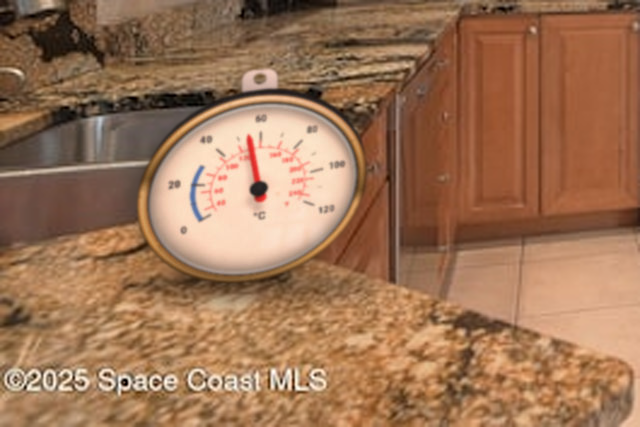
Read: 55°C
